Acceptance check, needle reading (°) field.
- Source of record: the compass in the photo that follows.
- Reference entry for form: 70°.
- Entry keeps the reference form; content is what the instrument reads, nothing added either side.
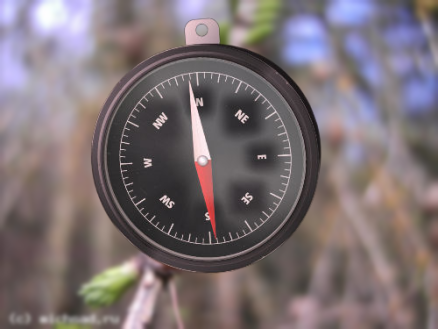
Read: 175°
